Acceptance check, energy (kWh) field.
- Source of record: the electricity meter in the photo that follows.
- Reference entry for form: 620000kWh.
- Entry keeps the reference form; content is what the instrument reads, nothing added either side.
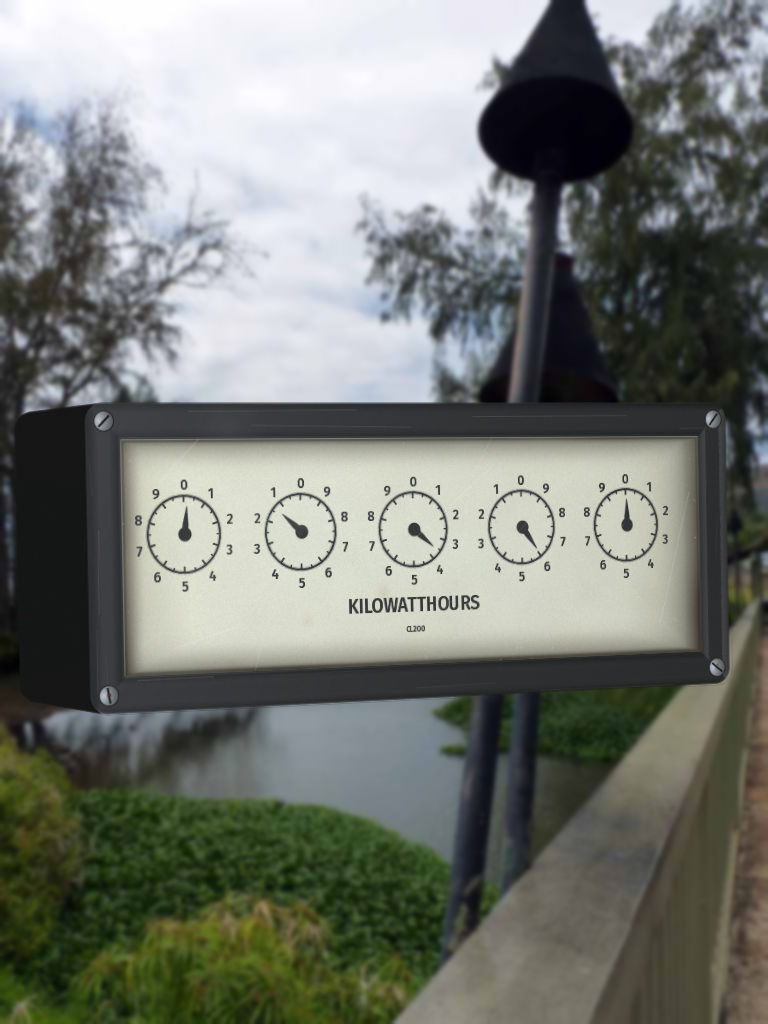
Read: 1360kWh
